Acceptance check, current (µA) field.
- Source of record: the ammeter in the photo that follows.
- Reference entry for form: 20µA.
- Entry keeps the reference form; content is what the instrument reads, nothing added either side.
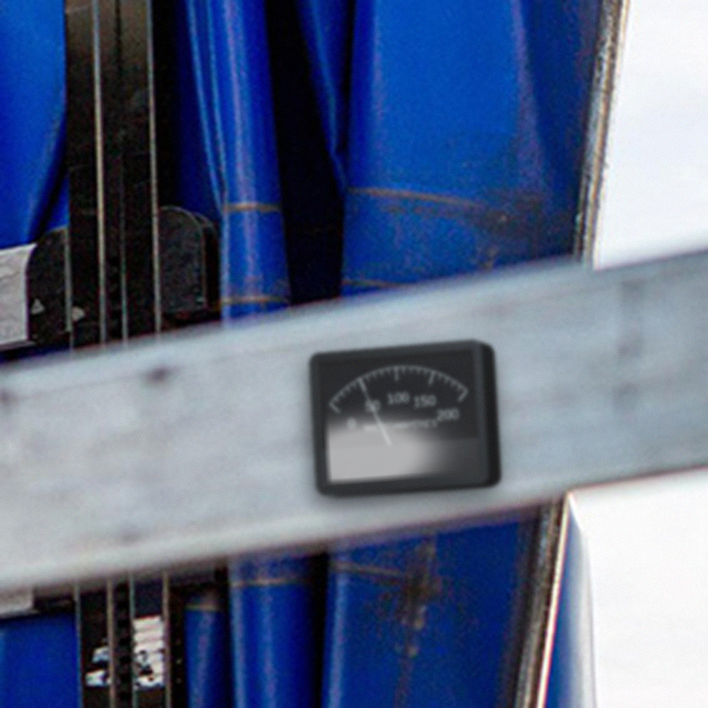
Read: 50µA
